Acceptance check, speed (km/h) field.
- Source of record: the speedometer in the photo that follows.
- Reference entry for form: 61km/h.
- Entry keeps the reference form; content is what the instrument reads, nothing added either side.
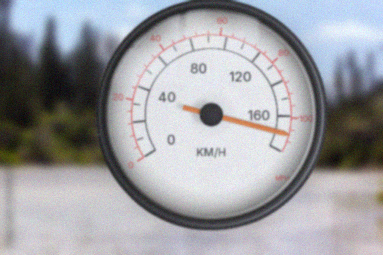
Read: 170km/h
